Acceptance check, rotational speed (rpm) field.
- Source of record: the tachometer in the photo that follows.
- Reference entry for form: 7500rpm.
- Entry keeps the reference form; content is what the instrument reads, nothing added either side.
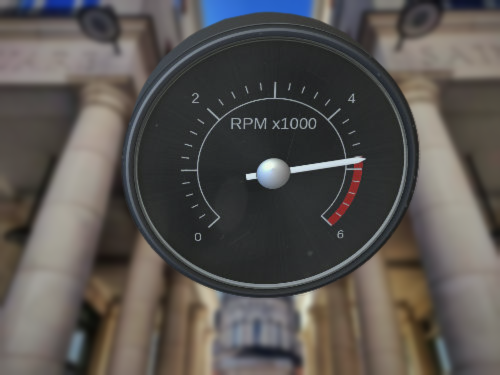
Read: 4800rpm
